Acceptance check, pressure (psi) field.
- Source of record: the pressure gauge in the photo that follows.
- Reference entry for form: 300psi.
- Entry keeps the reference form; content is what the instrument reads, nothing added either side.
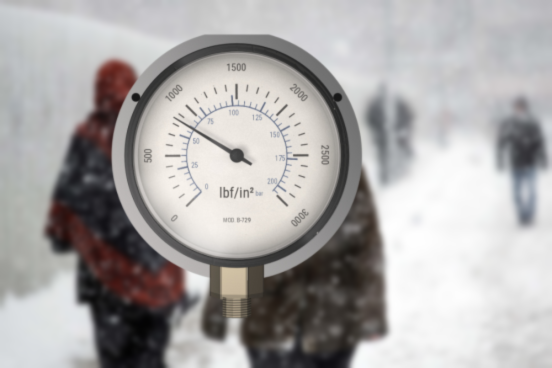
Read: 850psi
